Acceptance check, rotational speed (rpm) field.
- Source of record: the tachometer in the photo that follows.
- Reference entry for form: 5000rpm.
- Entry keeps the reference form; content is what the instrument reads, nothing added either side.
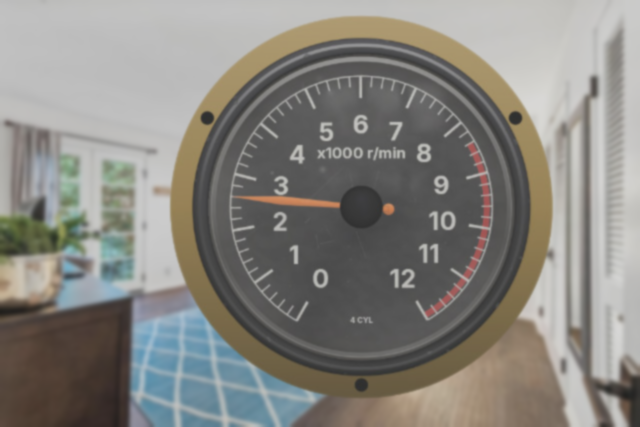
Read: 2600rpm
